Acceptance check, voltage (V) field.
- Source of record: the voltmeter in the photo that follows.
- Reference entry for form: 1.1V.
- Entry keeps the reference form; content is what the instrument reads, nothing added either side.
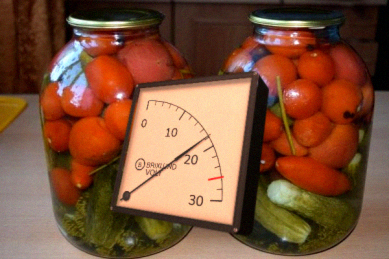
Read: 18V
